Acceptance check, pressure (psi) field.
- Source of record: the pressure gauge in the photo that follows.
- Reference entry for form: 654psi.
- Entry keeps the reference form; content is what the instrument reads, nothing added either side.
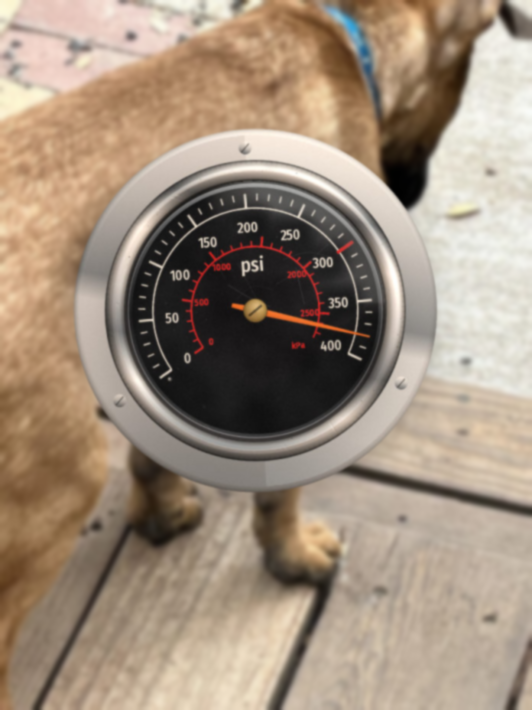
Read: 380psi
